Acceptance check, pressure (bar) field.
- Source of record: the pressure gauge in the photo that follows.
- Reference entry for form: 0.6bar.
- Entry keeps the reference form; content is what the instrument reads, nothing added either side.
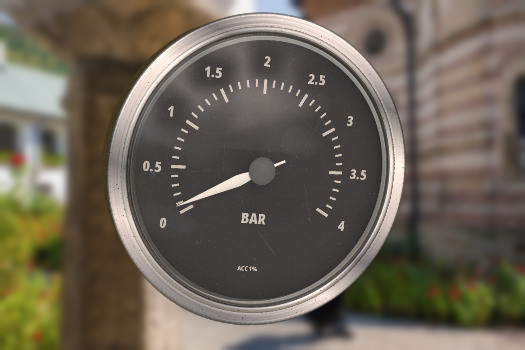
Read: 0.1bar
